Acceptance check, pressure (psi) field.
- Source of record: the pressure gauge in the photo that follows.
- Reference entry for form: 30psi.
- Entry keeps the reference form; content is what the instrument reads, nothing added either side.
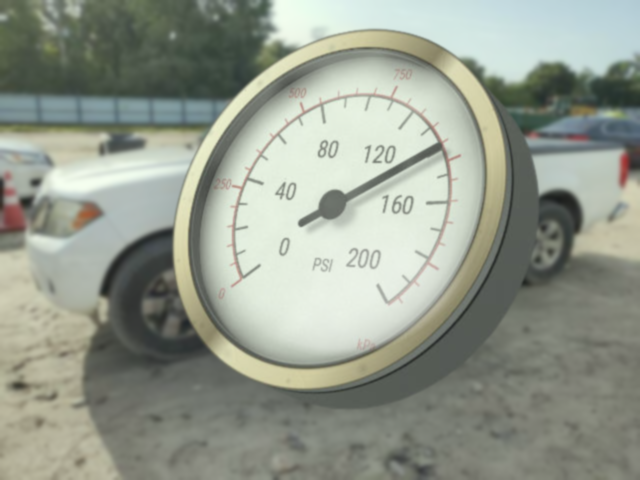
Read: 140psi
